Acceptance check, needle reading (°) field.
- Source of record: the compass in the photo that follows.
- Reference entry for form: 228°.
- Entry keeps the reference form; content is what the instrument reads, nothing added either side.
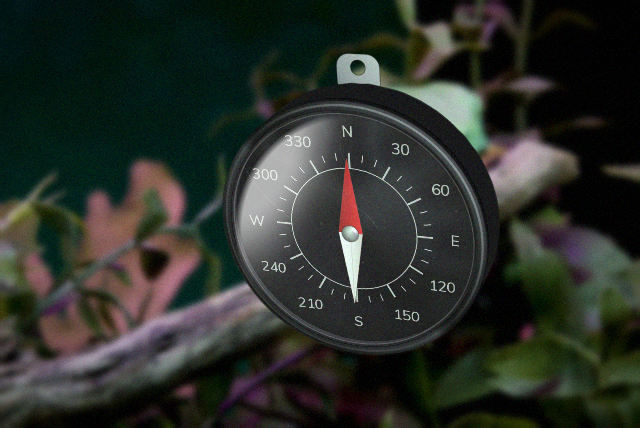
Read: 0°
